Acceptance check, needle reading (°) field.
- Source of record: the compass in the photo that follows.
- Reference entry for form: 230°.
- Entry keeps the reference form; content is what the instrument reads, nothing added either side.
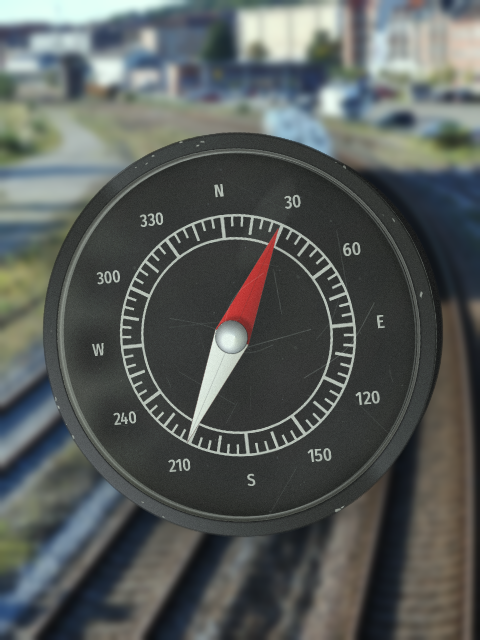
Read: 30°
